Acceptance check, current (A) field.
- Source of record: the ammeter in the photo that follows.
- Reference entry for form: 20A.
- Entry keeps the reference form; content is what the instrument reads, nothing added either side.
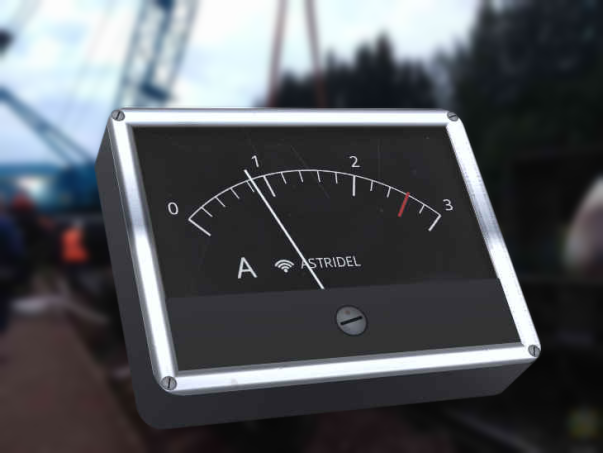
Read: 0.8A
